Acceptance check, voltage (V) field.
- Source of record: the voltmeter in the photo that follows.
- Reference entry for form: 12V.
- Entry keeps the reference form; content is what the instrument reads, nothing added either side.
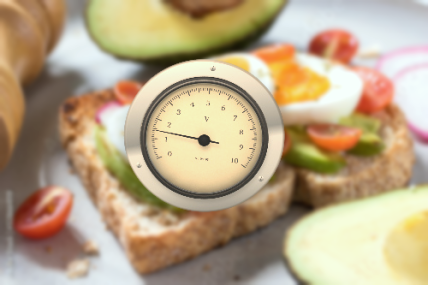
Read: 1.5V
